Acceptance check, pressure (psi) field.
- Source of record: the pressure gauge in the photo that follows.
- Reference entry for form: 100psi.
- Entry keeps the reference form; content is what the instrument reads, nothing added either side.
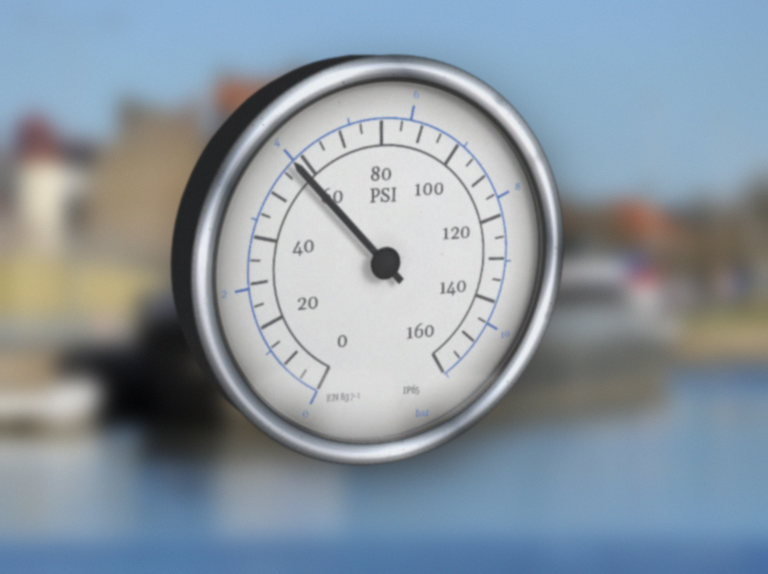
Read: 57.5psi
